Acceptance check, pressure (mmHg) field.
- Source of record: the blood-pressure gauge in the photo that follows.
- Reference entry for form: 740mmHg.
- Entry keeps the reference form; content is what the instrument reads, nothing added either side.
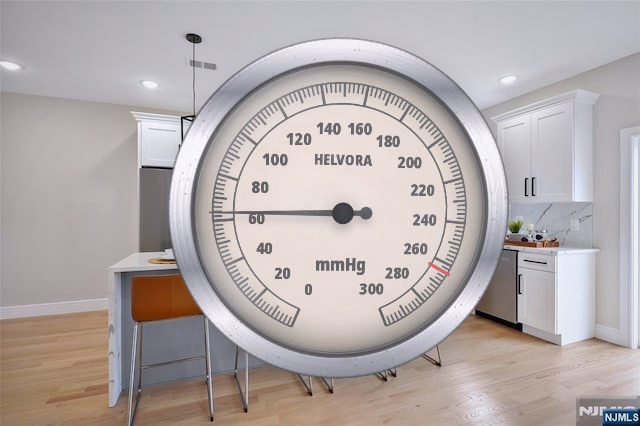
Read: 64mmHg
